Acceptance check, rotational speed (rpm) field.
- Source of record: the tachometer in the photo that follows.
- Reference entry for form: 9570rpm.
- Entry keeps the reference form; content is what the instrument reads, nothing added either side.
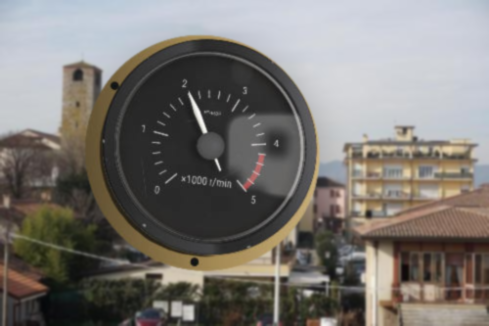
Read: 2000rpm
